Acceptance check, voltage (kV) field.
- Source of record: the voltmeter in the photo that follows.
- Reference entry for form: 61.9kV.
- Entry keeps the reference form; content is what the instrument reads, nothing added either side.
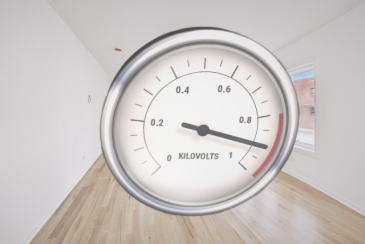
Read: 0.9kV
